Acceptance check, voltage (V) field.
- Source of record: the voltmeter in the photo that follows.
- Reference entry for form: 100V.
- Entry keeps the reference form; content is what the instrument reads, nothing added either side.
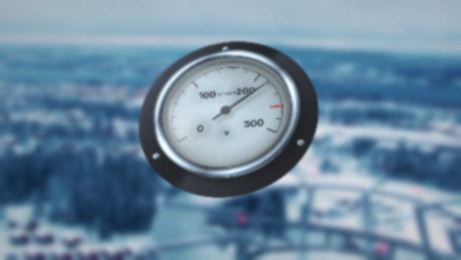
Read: 220V
